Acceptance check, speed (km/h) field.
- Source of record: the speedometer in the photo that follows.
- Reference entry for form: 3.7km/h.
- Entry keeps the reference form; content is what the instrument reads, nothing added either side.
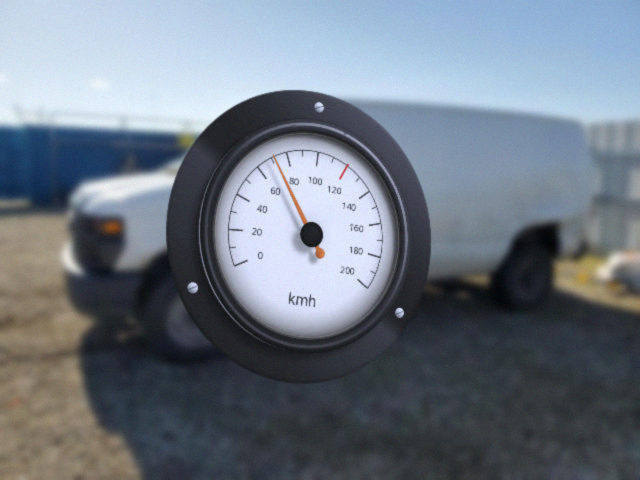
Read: 70km/h
